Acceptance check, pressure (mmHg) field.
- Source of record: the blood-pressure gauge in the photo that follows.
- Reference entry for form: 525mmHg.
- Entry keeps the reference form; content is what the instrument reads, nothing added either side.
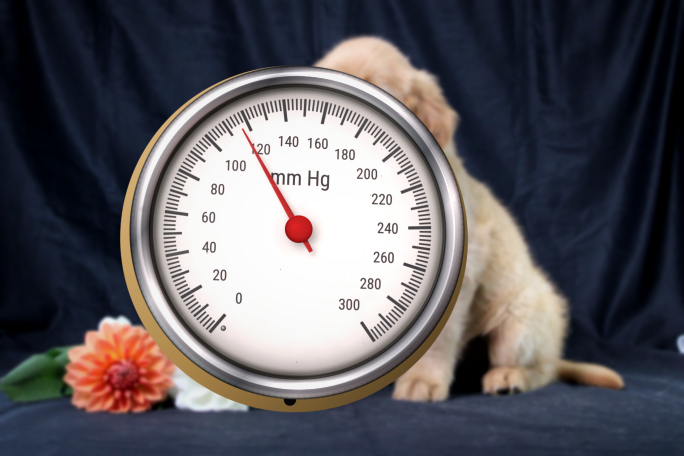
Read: 116mmHg
